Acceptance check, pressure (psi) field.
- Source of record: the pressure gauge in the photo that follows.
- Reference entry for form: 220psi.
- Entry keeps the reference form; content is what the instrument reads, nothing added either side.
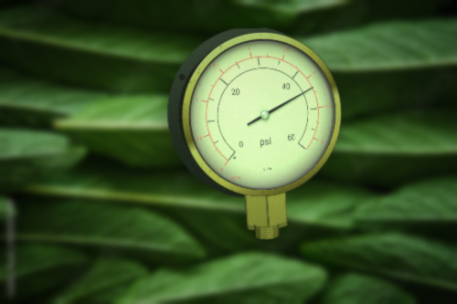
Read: 45psi
